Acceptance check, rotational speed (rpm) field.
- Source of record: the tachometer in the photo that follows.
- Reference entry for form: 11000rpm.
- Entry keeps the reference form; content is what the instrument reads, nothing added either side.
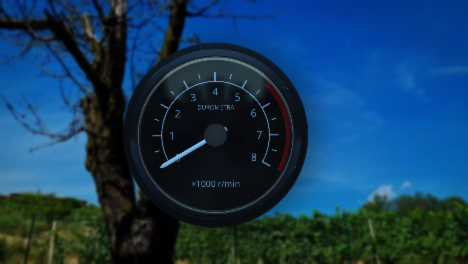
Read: 0rpm
